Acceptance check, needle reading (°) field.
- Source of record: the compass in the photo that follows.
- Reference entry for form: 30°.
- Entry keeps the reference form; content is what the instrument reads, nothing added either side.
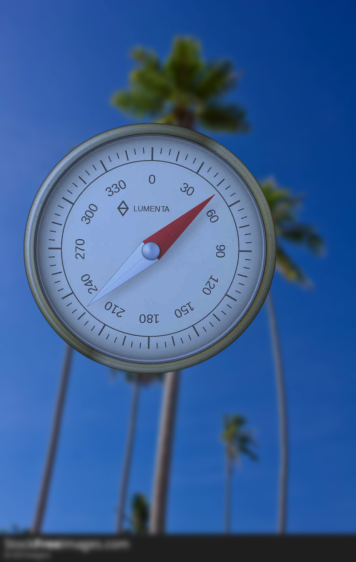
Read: 47.5°
